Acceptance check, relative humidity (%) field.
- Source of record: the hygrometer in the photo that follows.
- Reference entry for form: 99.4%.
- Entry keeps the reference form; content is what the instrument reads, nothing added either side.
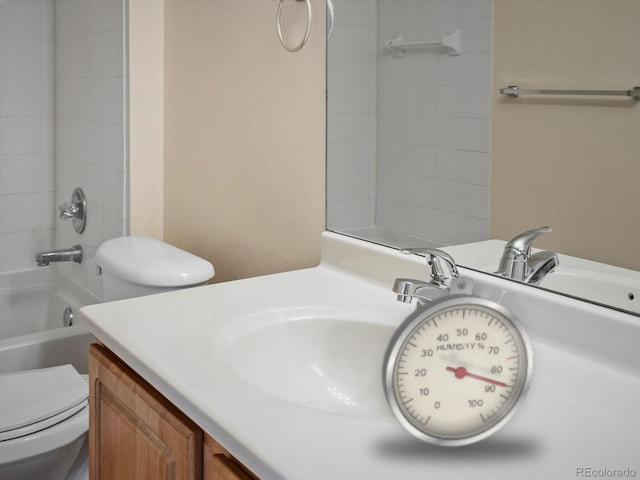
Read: 86%
